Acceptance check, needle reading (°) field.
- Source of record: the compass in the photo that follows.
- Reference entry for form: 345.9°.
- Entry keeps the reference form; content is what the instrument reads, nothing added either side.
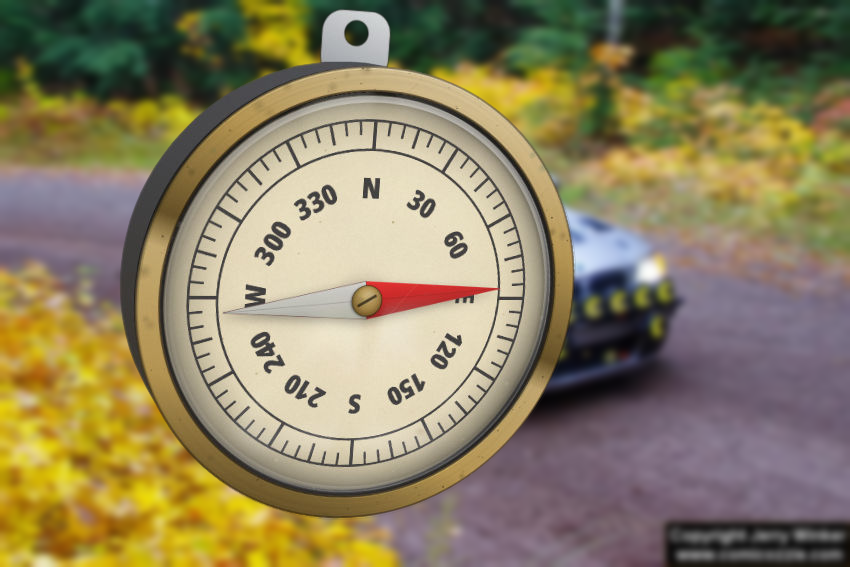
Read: 85°
